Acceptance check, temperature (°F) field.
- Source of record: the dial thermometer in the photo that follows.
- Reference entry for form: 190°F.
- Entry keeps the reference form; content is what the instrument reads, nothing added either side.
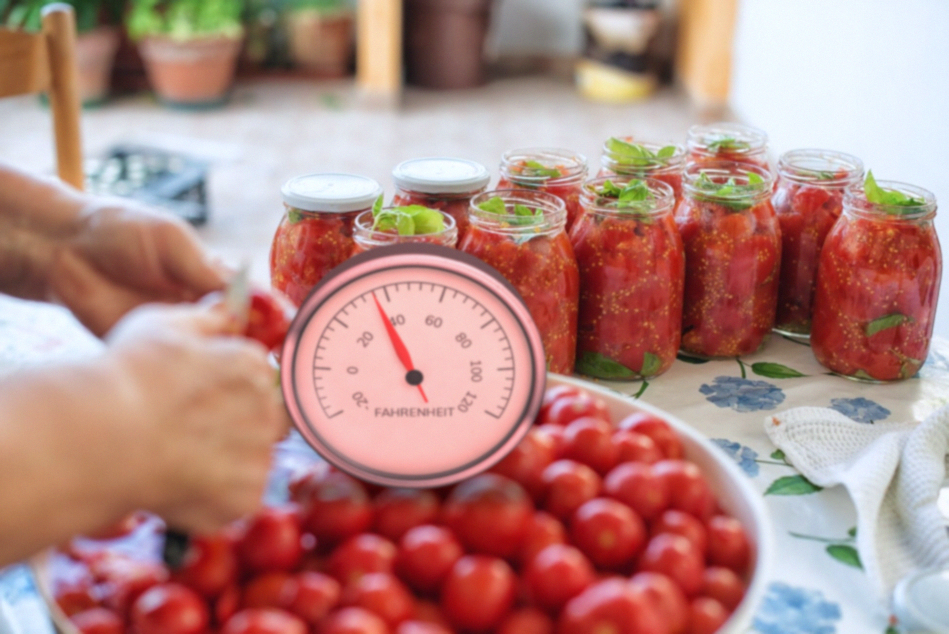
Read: 36°F
